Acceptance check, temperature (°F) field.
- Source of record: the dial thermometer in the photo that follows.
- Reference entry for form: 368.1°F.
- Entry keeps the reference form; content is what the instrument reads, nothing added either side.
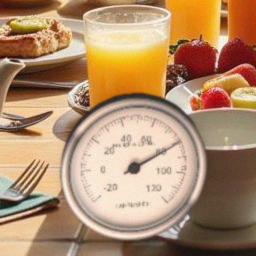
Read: 80°F
